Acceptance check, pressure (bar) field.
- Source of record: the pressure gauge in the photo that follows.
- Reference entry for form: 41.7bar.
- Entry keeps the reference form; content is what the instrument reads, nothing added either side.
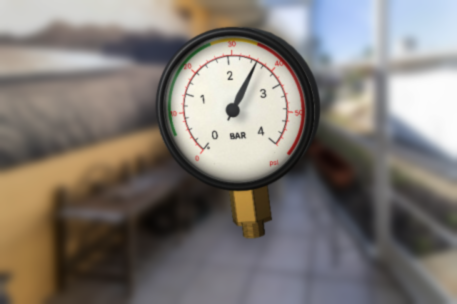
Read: 2.5bar
